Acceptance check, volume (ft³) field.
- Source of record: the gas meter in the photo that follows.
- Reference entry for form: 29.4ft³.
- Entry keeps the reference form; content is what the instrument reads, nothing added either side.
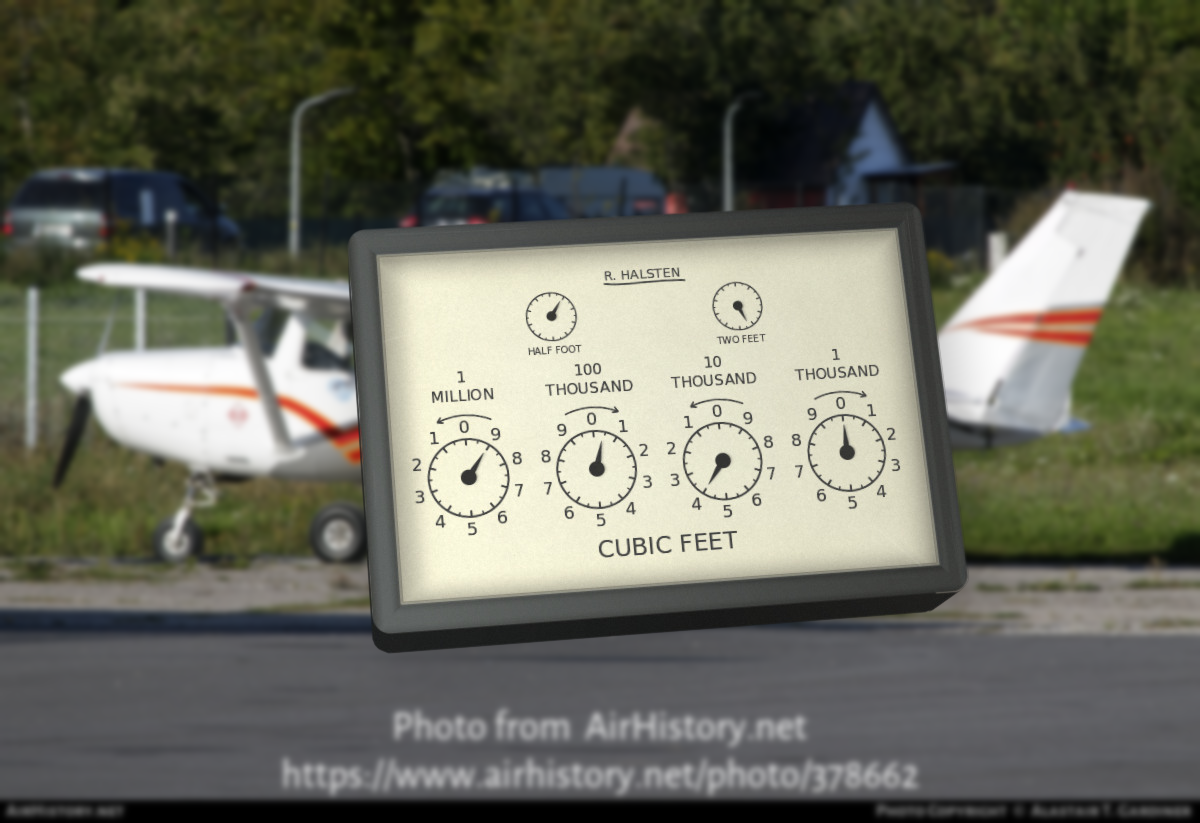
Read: 904000ft³
